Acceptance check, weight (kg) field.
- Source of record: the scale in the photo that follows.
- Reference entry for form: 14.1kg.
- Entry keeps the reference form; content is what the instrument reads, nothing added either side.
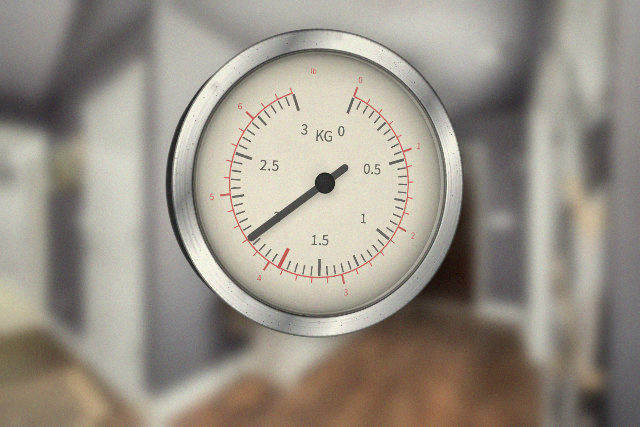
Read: 2kg
